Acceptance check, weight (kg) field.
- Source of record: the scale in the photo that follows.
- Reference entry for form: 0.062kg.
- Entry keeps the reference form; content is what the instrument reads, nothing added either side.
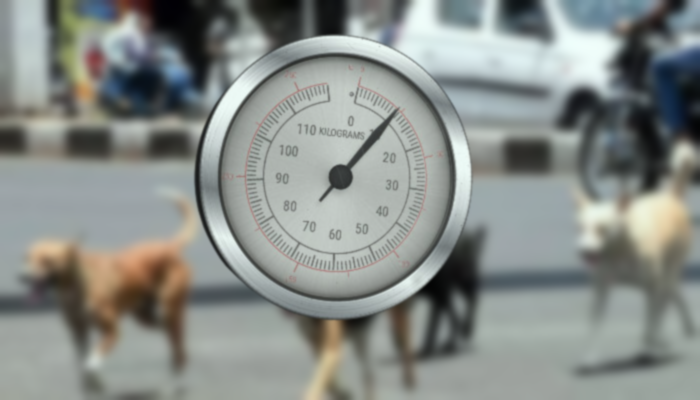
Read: 10kg
